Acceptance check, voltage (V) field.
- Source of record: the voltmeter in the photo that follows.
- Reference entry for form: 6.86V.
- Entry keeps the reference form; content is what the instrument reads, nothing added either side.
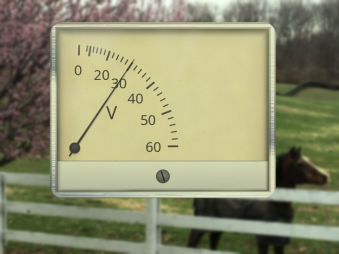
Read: 30V
